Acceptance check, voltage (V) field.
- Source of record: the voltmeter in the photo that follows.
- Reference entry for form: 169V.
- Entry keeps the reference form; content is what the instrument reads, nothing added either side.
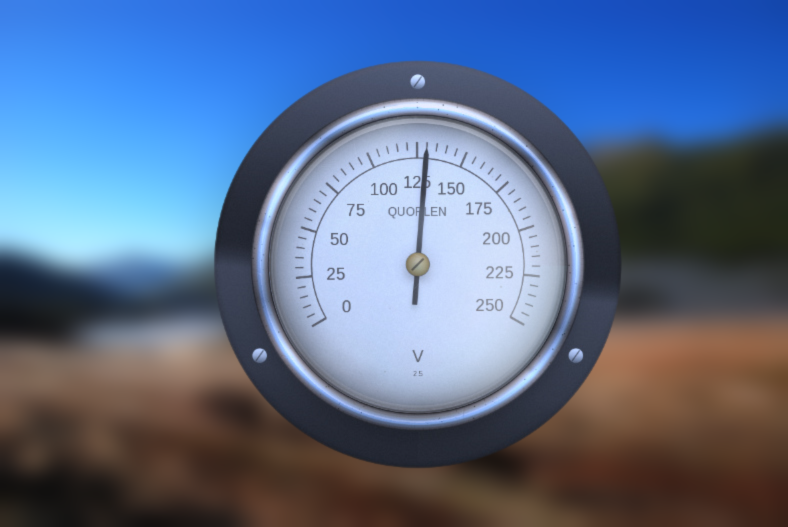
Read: 130V
